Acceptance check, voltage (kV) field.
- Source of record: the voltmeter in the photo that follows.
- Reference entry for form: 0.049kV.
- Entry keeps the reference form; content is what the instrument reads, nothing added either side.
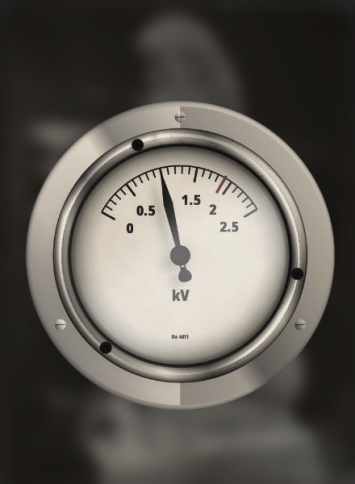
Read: 1kV
